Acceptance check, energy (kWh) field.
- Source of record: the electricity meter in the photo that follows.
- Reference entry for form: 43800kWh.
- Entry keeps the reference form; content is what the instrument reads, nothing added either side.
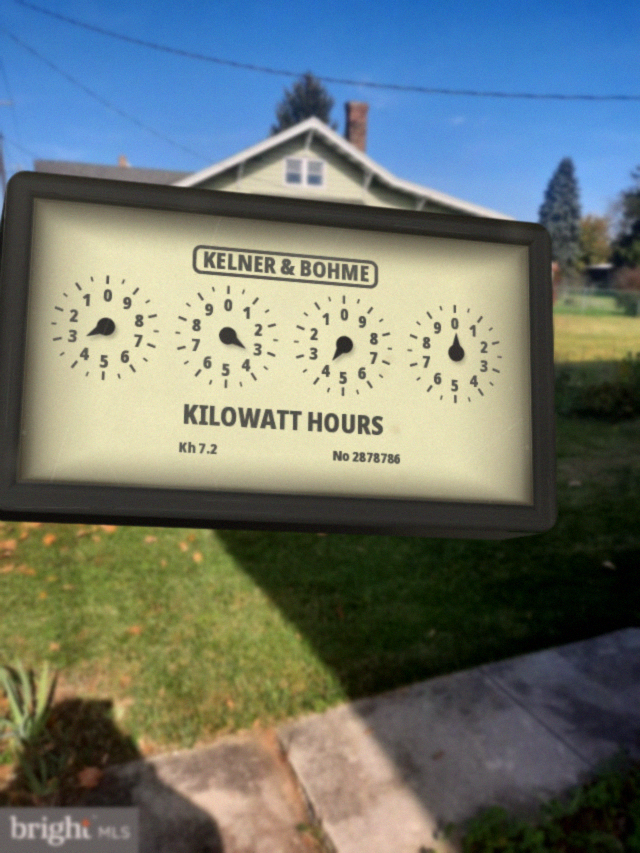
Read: 3340kWh
